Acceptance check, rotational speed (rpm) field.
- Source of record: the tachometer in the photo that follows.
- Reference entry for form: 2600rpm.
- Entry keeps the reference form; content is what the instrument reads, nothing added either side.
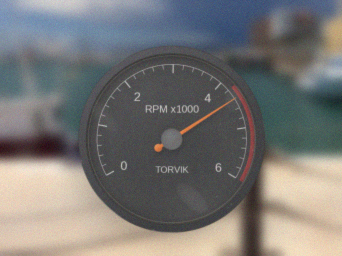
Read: 4400rpm
